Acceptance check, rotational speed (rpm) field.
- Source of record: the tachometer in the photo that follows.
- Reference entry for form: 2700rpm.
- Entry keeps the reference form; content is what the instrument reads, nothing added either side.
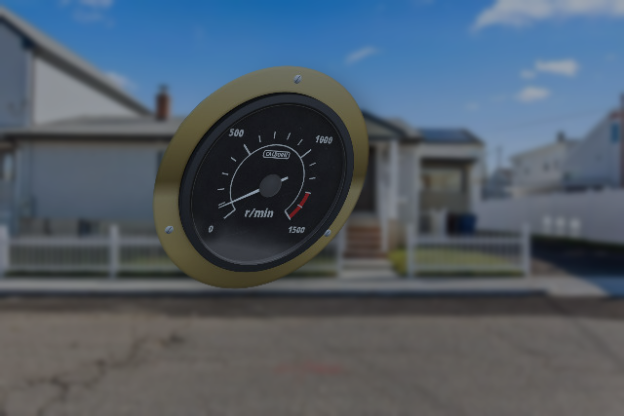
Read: 100rpm
